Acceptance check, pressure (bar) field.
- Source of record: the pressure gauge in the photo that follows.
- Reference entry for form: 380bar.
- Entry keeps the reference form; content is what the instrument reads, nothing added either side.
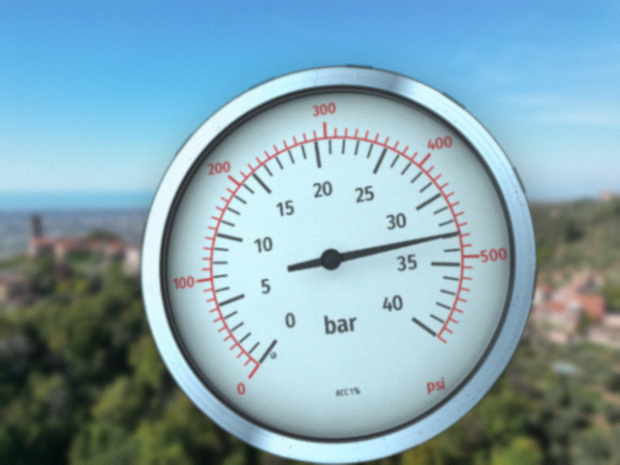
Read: 33bar
